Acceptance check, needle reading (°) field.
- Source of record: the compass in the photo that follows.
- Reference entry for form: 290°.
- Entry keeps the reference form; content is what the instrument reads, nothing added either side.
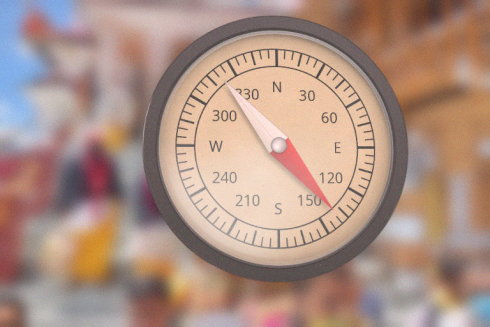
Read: 140°
